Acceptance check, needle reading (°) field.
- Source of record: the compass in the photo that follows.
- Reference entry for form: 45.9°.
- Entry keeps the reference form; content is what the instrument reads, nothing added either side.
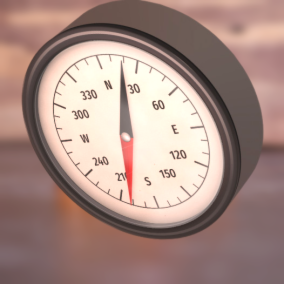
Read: 200°
